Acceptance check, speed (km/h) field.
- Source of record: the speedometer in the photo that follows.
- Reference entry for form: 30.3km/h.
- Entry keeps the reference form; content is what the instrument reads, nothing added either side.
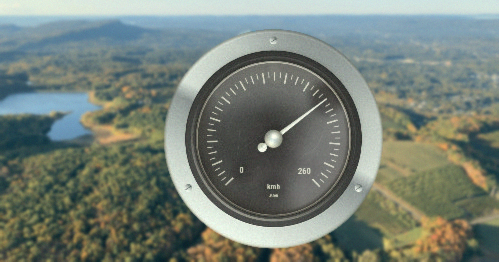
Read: 180km/h
